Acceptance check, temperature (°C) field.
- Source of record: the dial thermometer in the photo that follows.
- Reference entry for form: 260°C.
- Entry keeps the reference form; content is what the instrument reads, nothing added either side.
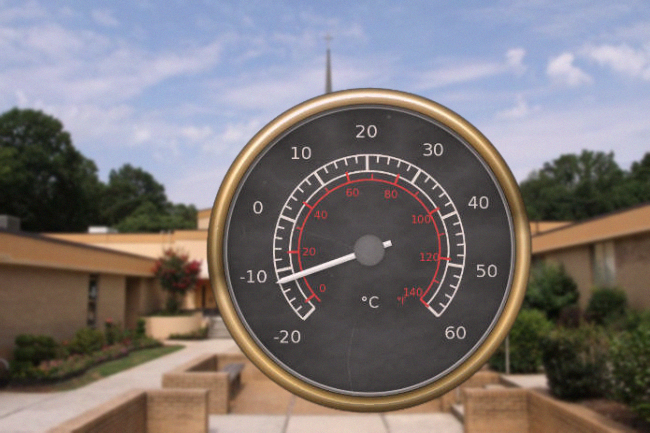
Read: -12°C
